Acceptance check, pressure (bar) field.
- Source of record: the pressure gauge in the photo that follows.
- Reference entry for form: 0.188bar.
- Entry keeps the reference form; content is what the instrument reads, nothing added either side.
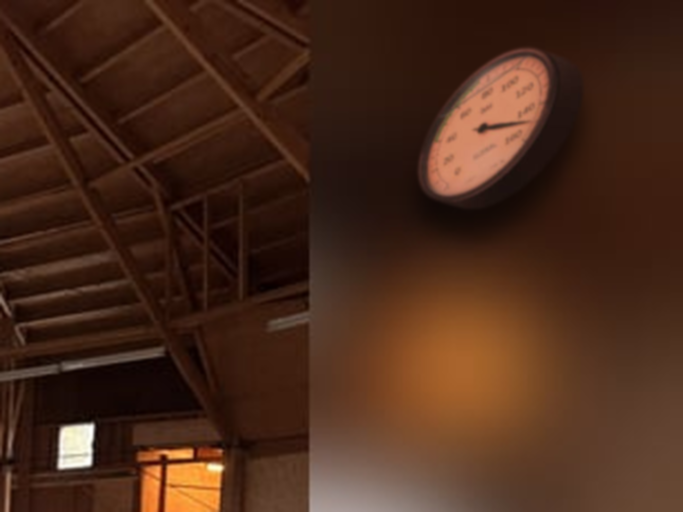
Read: 150bar
